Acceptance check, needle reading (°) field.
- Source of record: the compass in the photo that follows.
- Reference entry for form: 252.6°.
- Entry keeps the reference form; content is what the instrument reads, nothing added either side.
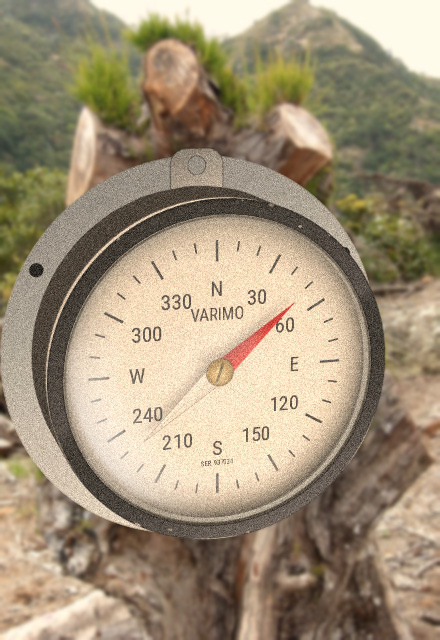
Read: 50°
